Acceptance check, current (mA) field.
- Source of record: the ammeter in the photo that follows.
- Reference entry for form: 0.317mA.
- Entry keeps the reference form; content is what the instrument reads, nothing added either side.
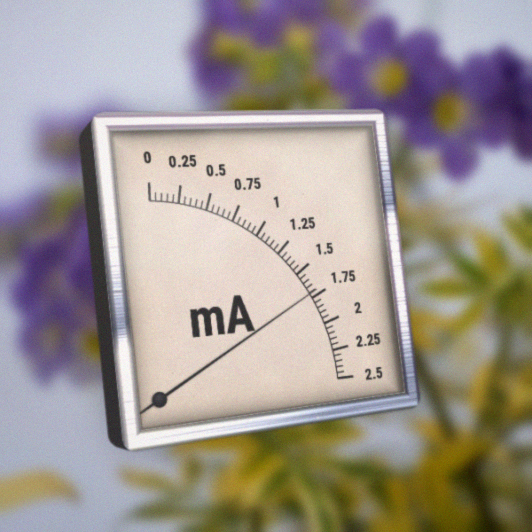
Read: 1.7mA
